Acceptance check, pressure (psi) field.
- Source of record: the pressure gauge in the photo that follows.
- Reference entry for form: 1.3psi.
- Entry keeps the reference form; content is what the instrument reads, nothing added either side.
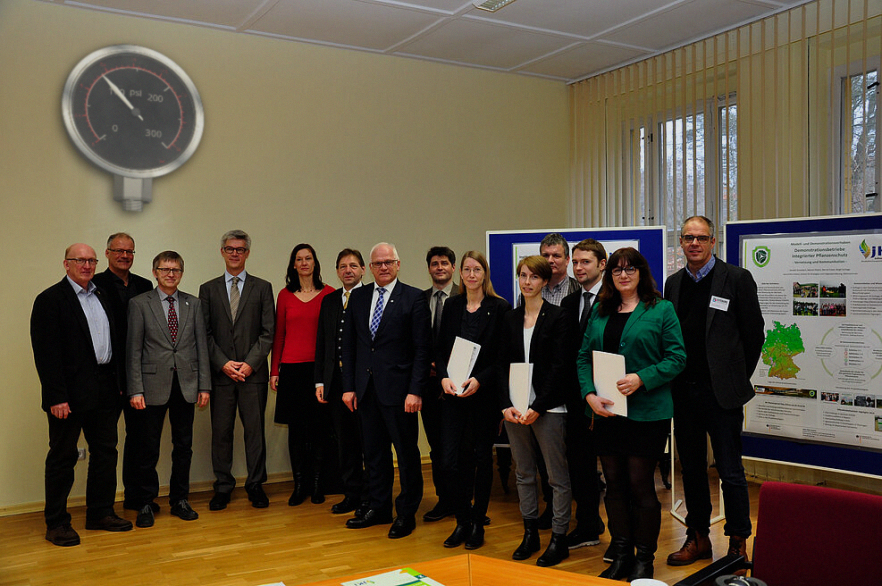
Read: 100psi
